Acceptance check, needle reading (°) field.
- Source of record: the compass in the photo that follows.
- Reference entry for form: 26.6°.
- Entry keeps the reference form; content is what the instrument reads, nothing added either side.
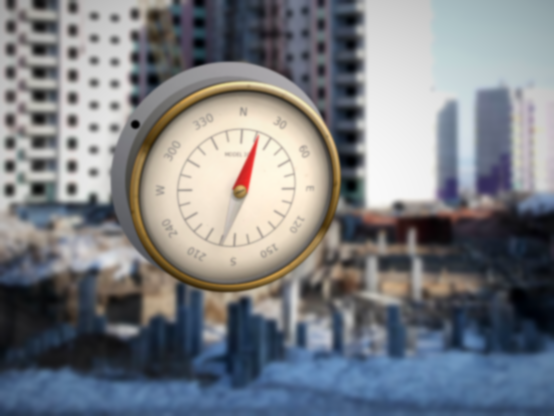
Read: 15°
